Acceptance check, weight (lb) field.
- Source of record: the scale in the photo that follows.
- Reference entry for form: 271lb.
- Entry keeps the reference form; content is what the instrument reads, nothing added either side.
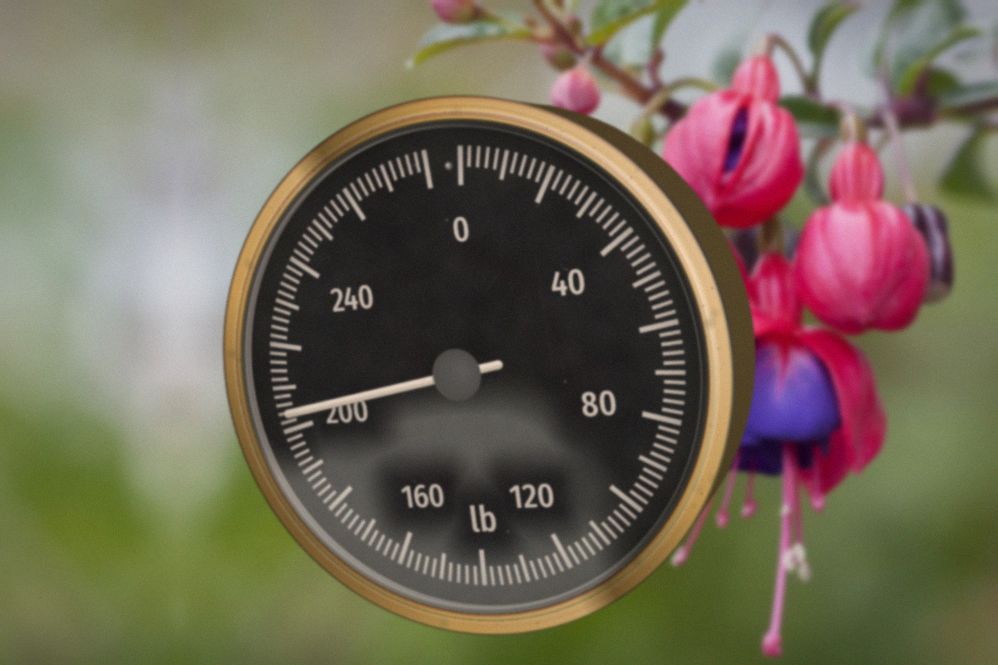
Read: 204lb
